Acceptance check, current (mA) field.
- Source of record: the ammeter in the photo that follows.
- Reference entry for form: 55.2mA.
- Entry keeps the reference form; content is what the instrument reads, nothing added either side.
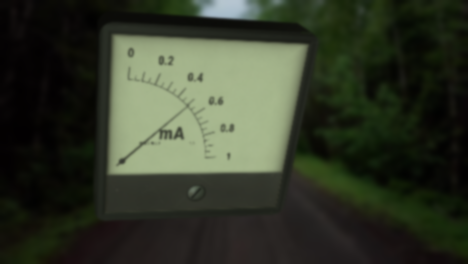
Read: 0.5mA
